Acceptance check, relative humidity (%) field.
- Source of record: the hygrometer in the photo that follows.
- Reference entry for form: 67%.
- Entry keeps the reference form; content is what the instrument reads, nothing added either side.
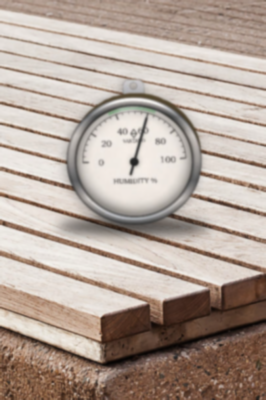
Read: 60%
